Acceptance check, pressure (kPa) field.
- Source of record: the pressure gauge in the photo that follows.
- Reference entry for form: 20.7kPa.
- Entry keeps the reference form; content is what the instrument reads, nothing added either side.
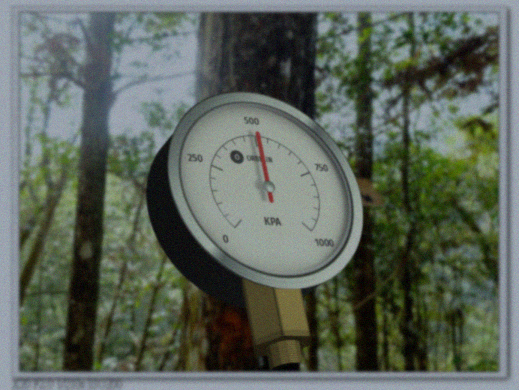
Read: 500kPa
